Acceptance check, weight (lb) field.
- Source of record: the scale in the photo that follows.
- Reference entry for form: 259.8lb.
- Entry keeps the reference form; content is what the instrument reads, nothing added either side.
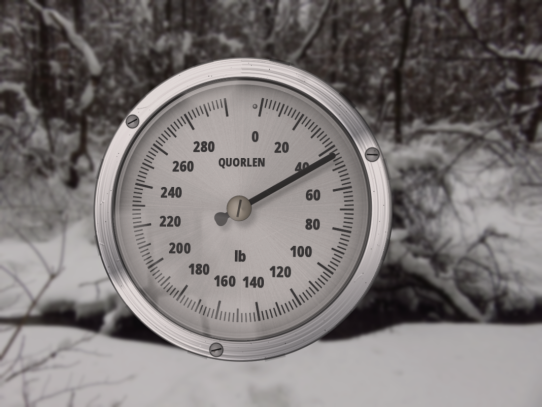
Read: 44lb
